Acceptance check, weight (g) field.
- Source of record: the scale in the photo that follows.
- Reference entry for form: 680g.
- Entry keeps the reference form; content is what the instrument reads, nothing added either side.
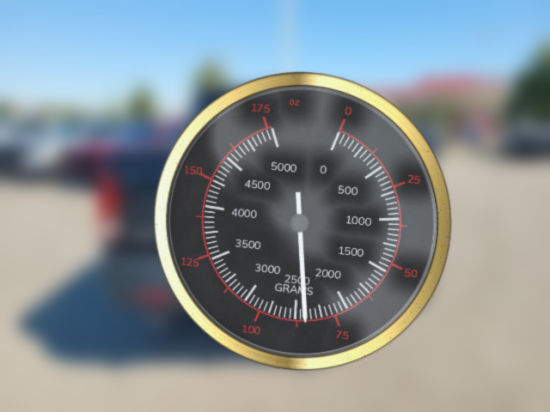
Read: 2400g
